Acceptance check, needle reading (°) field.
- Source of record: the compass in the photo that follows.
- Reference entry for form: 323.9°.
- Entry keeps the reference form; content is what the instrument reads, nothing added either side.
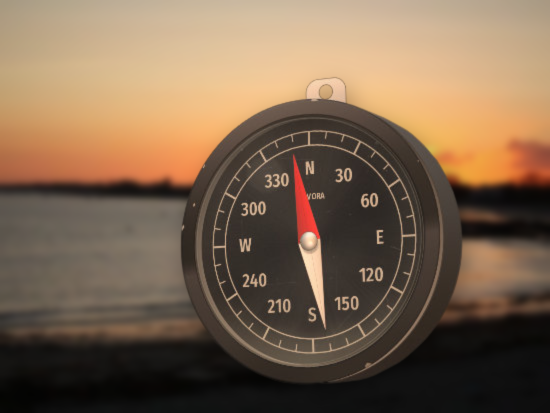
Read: 350°
